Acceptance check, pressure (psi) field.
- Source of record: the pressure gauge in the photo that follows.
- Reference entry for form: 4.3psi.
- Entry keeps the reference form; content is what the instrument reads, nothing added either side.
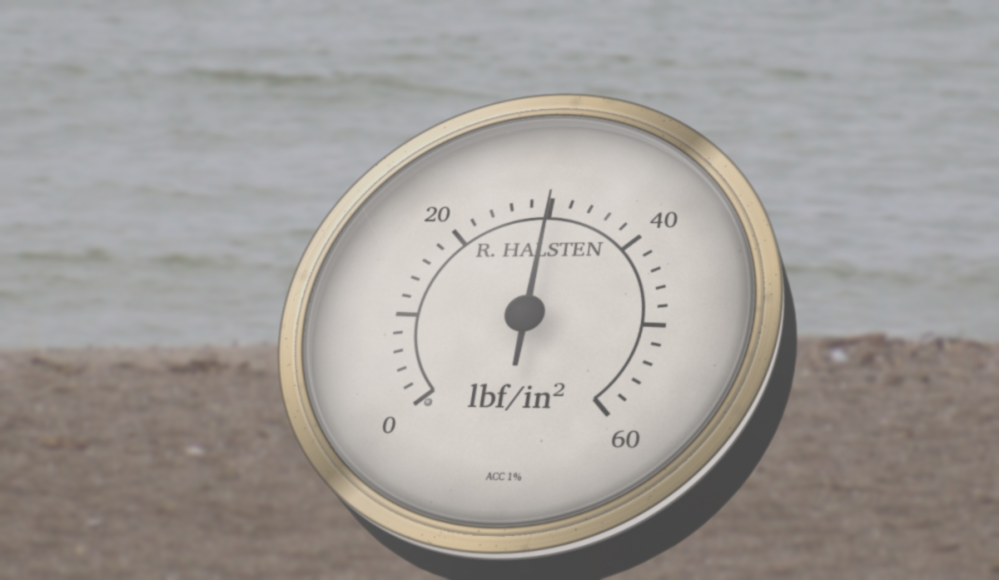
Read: 30psi
